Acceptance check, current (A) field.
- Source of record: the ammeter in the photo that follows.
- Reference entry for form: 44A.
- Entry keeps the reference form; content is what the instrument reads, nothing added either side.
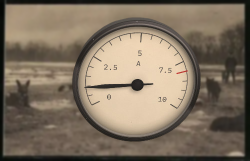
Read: 1A
